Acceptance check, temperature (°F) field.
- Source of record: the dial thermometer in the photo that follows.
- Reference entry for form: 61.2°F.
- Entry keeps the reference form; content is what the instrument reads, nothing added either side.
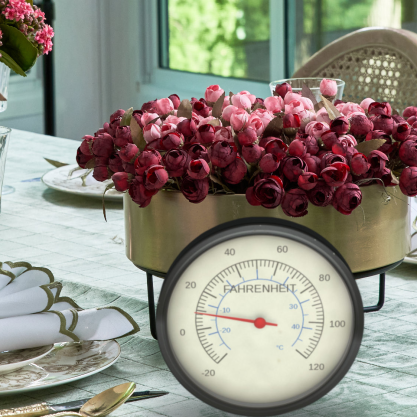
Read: 10°F
